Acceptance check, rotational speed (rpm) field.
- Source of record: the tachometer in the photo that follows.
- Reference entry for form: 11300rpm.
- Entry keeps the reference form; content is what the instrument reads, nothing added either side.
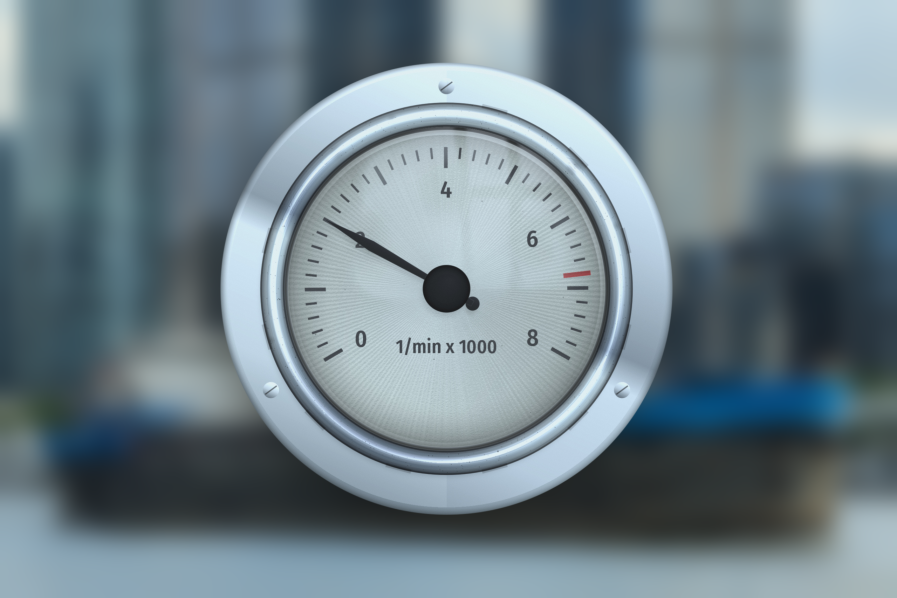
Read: 2000rpm
